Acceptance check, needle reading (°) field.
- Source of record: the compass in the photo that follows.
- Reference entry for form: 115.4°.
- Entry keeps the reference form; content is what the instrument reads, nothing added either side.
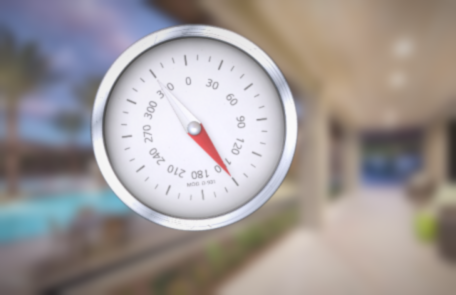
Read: 150°
